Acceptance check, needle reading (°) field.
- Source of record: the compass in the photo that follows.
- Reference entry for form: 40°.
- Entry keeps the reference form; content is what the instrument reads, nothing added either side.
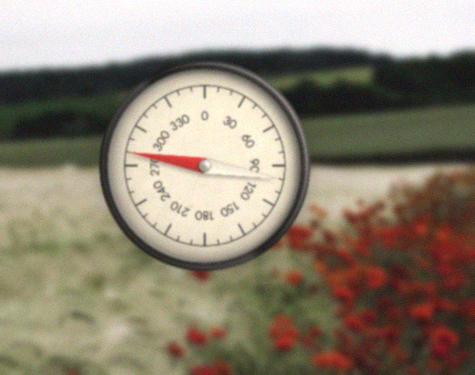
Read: 280°
